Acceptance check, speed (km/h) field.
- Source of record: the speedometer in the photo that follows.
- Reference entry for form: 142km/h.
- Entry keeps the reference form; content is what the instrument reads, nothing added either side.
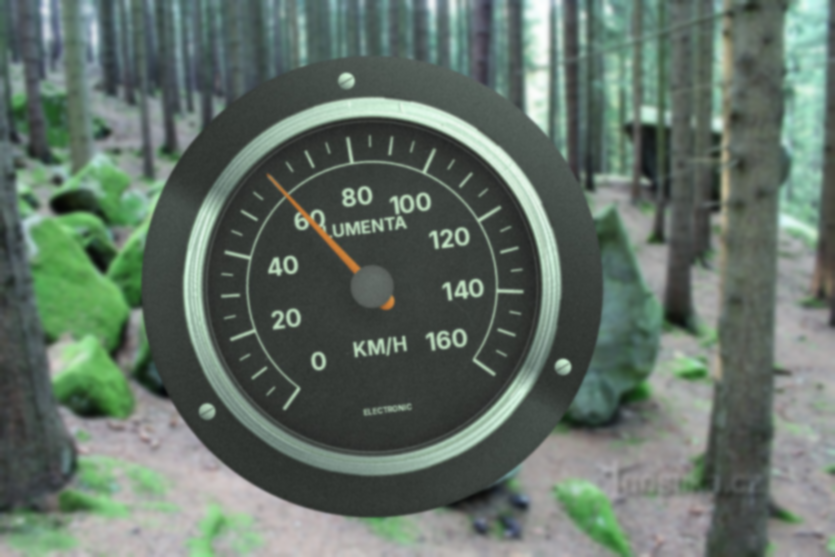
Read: 60km/h
